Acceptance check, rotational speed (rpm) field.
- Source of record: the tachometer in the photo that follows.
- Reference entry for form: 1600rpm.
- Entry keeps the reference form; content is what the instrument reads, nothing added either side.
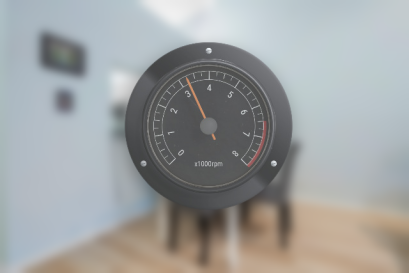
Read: 3250rpm
